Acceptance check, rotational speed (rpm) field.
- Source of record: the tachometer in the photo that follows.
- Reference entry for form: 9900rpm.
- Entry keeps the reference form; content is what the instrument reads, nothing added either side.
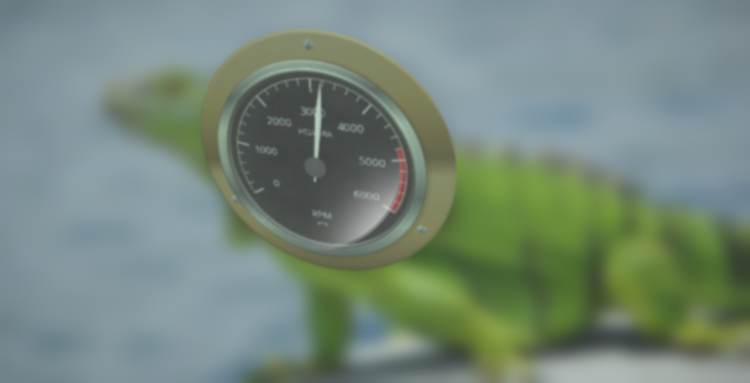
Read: 3200rpm
